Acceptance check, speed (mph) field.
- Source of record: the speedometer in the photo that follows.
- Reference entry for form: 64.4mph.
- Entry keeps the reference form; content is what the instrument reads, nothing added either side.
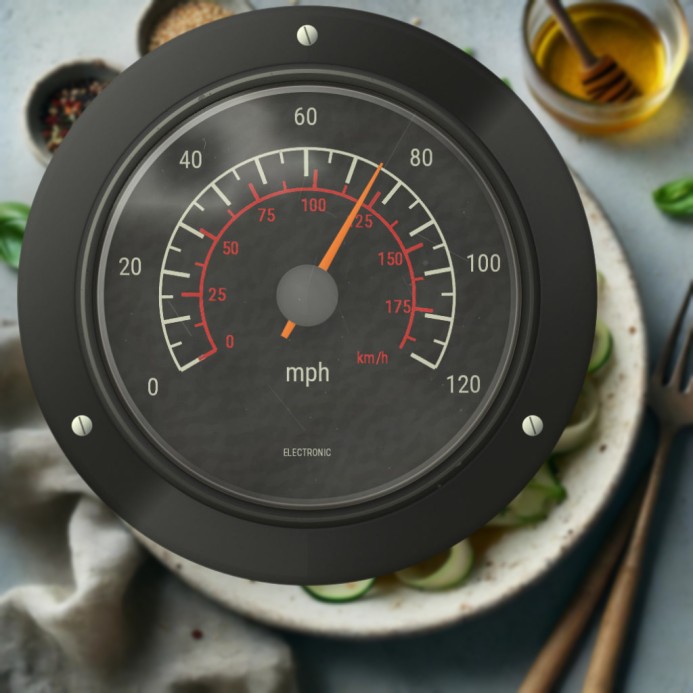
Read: 75mph
